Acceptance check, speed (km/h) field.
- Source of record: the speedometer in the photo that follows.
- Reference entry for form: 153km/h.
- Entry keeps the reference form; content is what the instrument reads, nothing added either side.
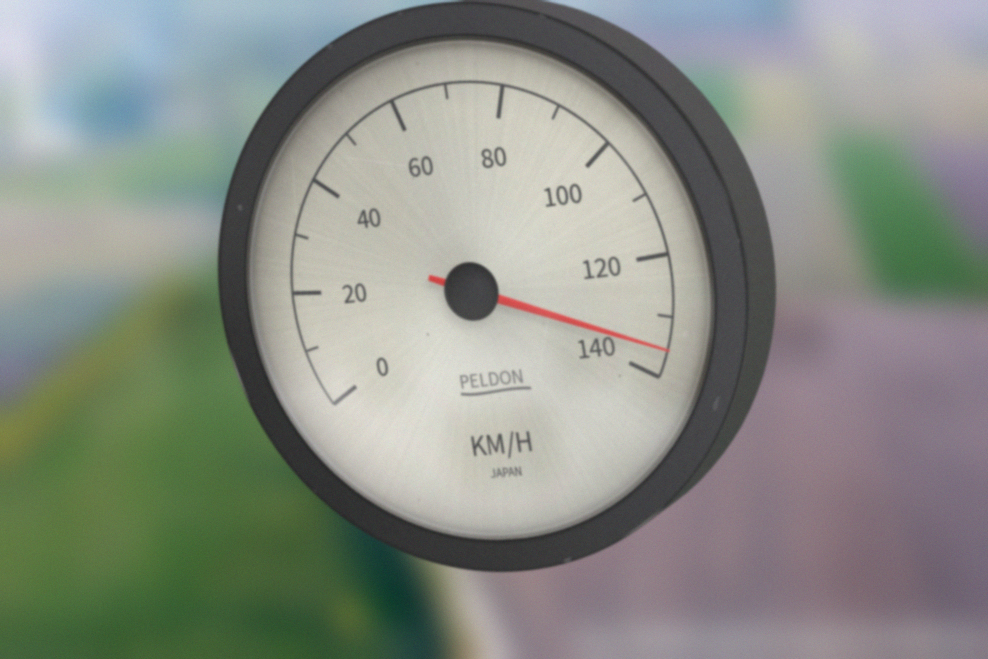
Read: 135km/h
